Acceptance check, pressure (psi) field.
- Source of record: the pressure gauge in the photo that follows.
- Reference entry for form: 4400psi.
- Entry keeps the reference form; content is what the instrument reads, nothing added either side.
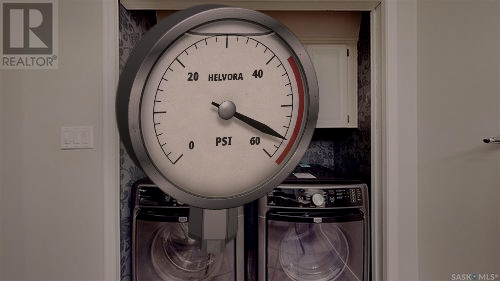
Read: 56psi
